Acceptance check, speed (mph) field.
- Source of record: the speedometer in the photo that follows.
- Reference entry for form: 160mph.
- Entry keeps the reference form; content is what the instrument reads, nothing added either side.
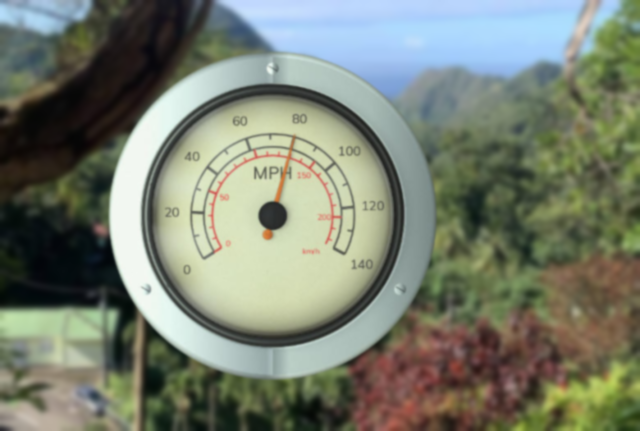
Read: 80mph
